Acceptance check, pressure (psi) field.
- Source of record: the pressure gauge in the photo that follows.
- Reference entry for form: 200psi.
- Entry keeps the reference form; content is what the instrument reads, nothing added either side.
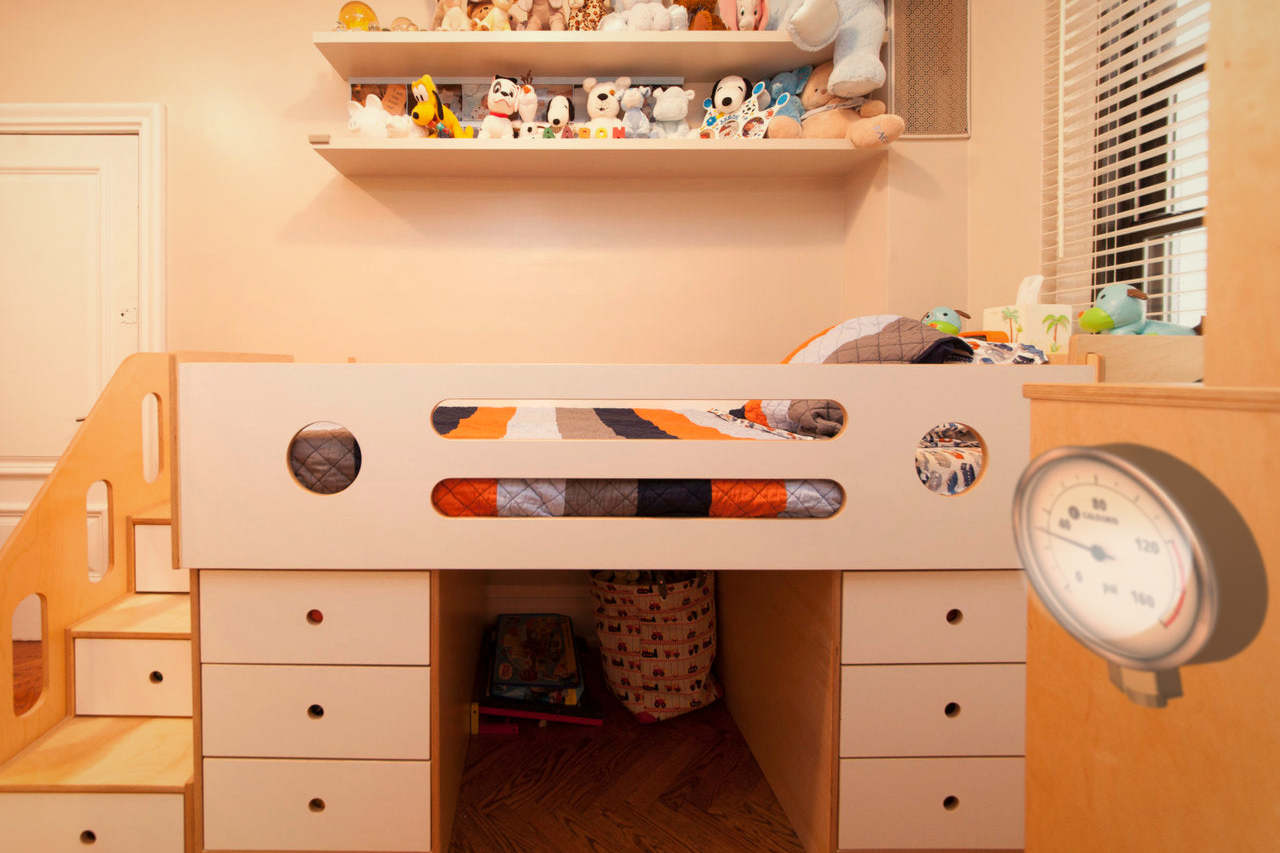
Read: 30psi
